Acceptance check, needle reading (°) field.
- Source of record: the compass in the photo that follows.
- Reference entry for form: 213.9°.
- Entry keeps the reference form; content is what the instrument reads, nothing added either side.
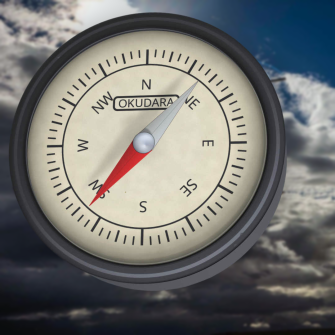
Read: 220°
